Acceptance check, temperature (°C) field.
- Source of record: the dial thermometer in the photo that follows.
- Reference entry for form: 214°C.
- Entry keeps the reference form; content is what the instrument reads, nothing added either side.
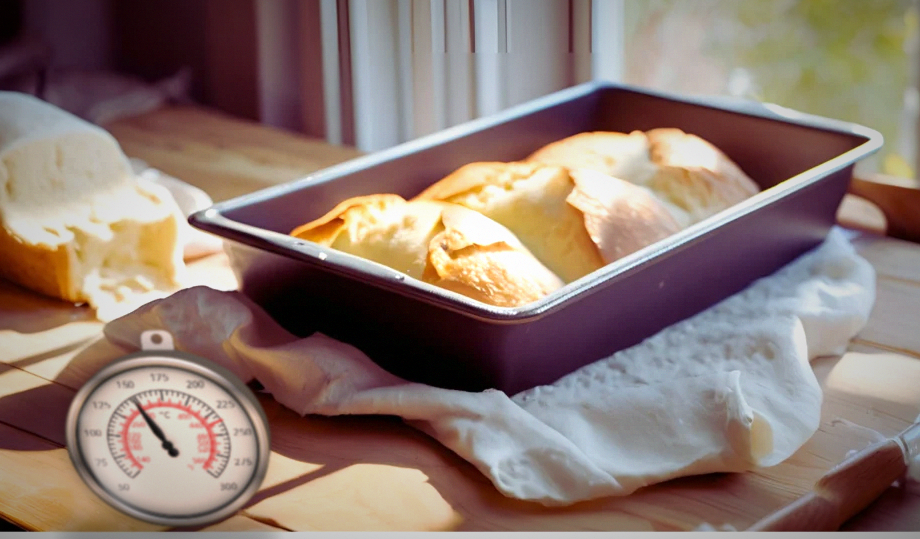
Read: 150°C
